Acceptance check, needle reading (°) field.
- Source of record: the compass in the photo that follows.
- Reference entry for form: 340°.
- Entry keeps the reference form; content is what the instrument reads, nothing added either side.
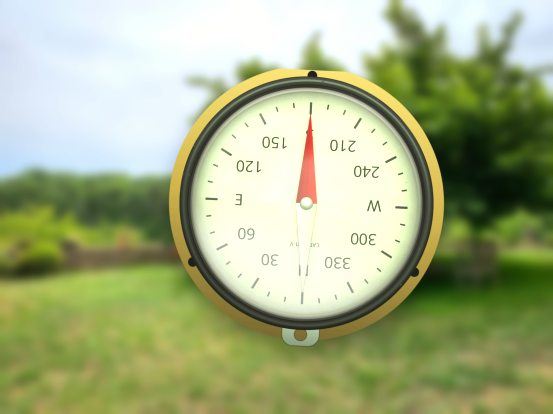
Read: 180°
